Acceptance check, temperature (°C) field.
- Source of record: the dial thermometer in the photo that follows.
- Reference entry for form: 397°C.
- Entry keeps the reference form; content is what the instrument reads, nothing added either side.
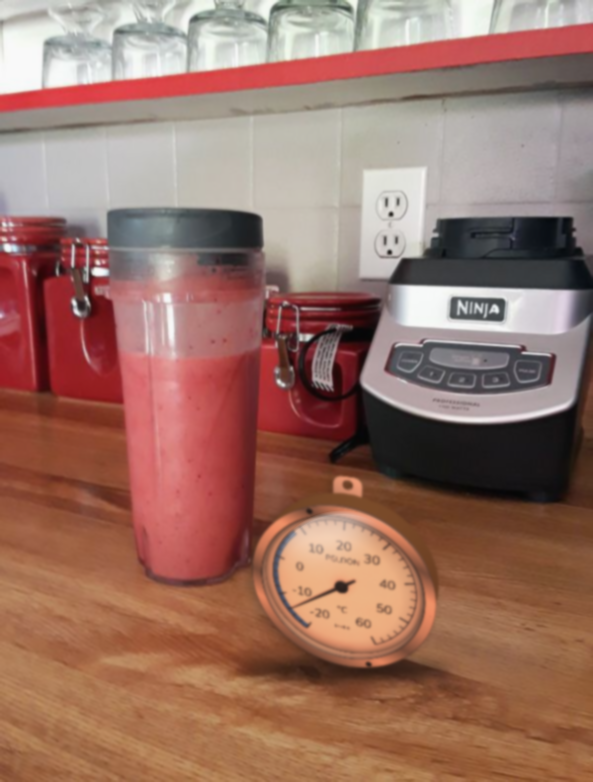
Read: -14°C
